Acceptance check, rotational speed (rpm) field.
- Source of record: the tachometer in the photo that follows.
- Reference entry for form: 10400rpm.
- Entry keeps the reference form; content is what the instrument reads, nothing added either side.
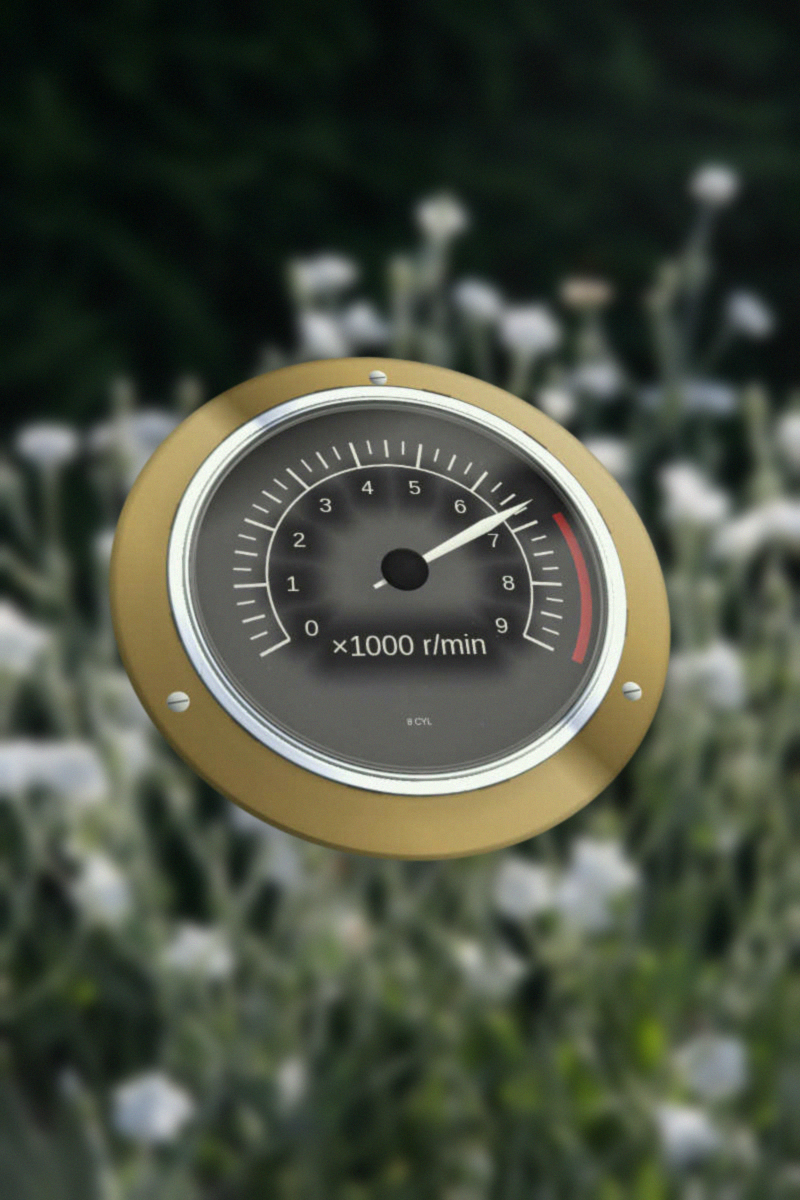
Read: 6750rpm
